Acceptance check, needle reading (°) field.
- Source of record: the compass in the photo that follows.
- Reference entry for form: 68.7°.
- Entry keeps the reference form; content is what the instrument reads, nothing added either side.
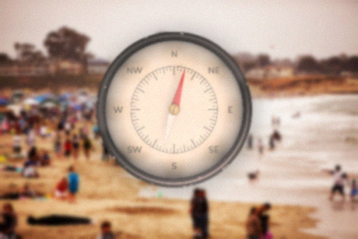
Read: 15°
